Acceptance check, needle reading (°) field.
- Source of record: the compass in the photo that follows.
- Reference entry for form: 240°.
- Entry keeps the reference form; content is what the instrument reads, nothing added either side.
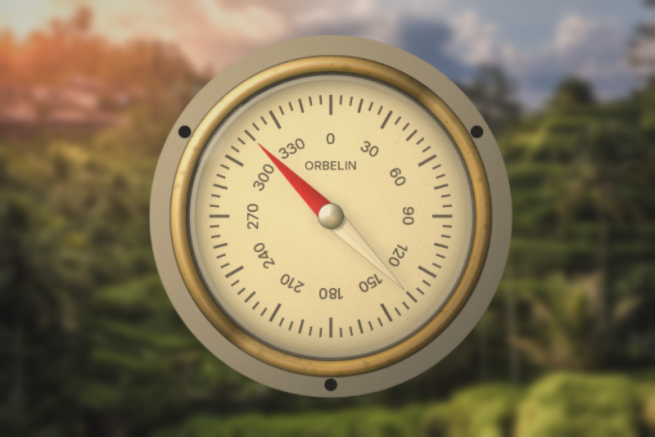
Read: 315°
